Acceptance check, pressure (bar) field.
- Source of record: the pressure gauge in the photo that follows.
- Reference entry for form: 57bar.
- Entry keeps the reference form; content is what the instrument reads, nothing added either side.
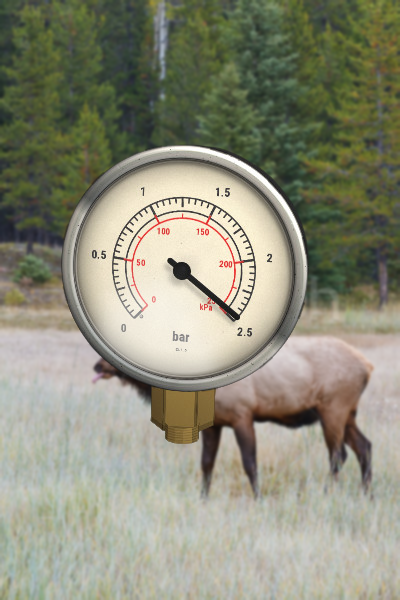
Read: 2.45bar
